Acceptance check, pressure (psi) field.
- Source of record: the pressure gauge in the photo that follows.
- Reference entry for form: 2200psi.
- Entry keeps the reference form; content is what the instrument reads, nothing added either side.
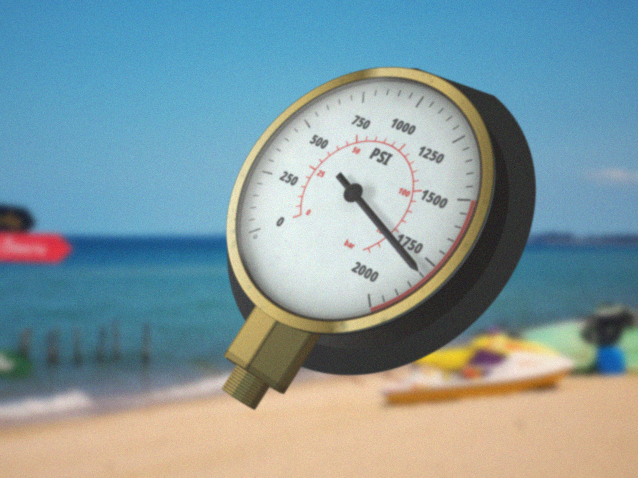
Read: 1800psi
